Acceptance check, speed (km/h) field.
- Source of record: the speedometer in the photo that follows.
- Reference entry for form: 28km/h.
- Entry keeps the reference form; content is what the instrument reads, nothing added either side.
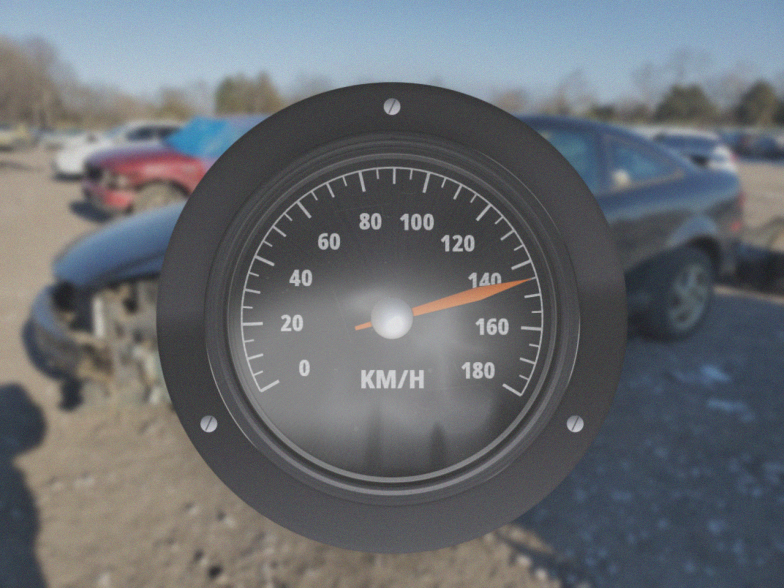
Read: 145km/h
